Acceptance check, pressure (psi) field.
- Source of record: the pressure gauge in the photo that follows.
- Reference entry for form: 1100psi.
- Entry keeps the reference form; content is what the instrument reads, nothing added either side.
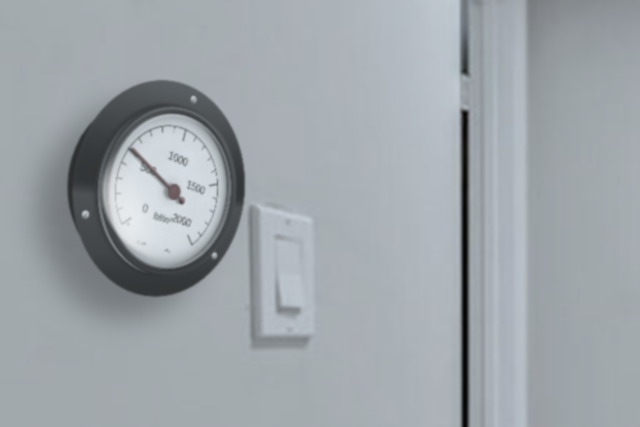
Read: 500psi
